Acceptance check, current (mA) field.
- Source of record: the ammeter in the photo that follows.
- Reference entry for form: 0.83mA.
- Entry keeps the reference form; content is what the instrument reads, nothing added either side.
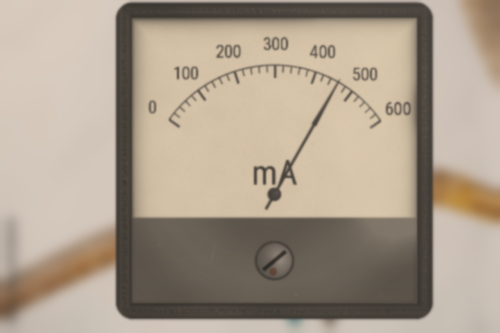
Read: 460mA
